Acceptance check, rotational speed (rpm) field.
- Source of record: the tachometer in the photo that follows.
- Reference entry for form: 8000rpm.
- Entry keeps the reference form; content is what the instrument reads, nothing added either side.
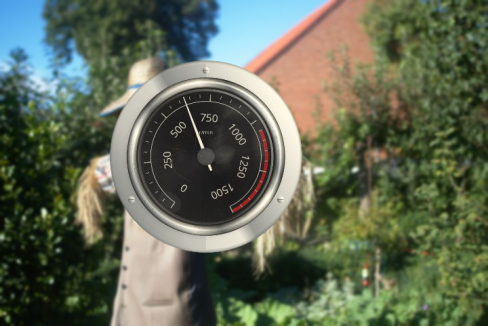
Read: 625rpm
